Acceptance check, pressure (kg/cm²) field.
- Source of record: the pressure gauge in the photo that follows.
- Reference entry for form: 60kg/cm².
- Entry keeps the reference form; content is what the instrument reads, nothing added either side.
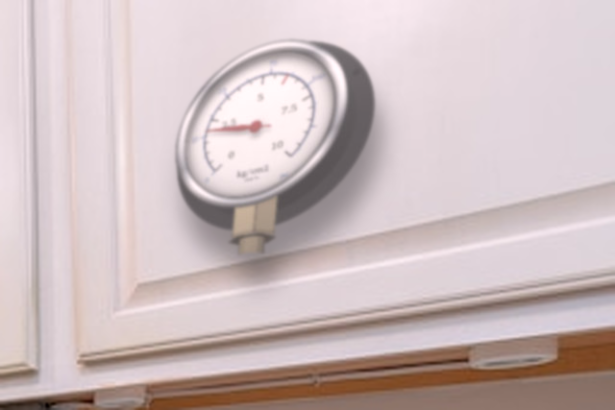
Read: 2kg/cm²
